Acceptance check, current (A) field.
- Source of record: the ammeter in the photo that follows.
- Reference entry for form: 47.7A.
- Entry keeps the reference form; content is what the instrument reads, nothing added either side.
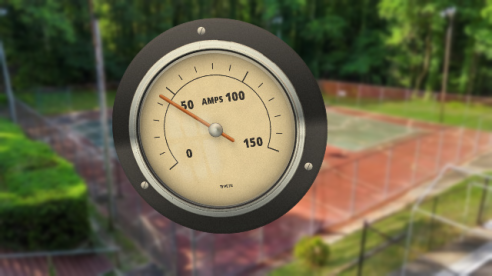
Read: 45A
